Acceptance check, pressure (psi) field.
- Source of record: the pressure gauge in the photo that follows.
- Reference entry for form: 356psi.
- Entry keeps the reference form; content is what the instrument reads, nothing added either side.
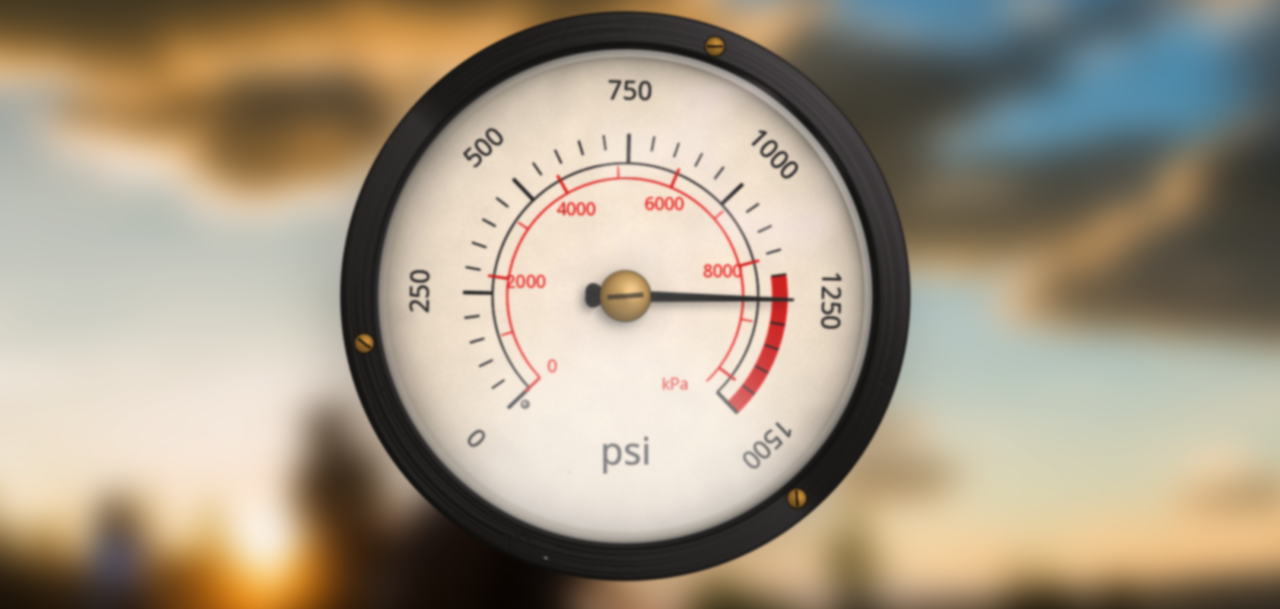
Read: 1250psi
